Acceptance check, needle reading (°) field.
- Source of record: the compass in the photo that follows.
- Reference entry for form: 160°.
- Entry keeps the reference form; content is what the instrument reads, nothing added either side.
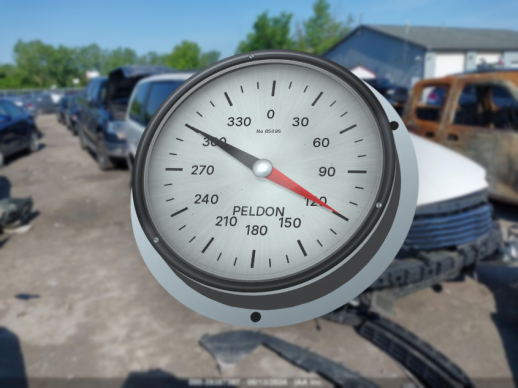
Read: 120°
